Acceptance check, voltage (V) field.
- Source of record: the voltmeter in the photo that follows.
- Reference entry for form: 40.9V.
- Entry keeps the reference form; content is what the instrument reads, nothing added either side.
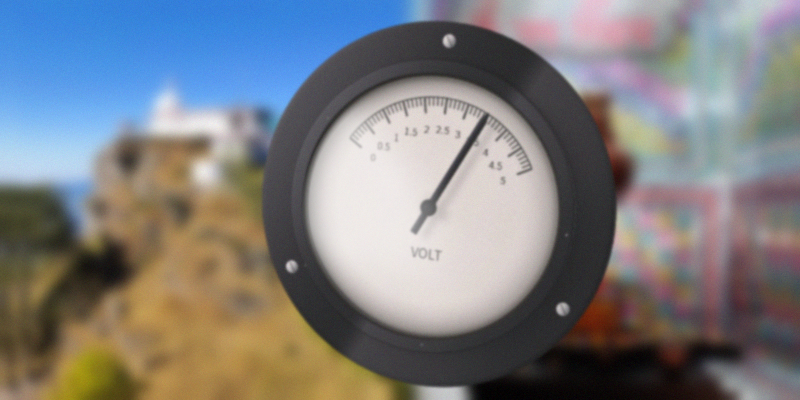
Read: 3.5V
